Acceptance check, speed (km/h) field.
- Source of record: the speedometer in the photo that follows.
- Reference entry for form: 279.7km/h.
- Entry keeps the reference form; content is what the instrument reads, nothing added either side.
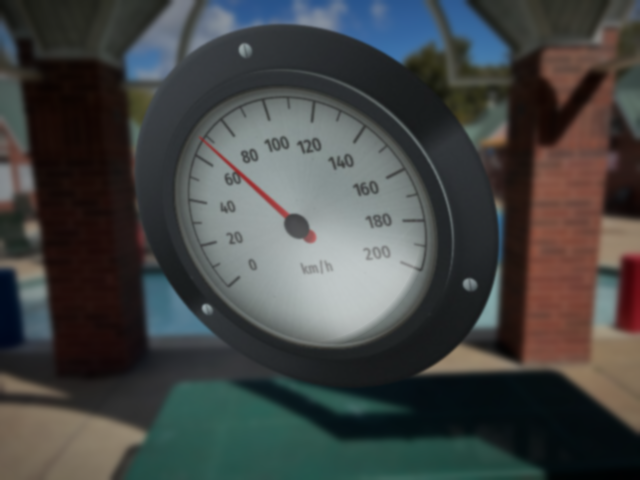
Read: 70km/h
